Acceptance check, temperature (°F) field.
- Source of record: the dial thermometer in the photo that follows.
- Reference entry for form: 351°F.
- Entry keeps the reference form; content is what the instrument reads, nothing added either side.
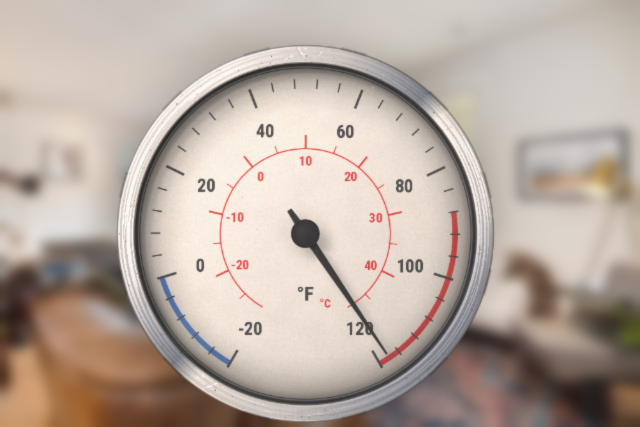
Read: 118°F
